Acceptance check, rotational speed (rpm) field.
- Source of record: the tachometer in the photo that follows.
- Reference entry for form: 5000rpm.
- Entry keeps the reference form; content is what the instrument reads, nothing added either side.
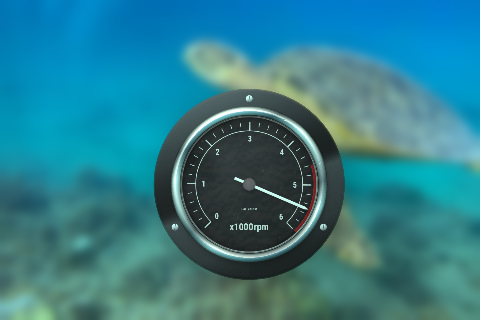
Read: 5500rpm
